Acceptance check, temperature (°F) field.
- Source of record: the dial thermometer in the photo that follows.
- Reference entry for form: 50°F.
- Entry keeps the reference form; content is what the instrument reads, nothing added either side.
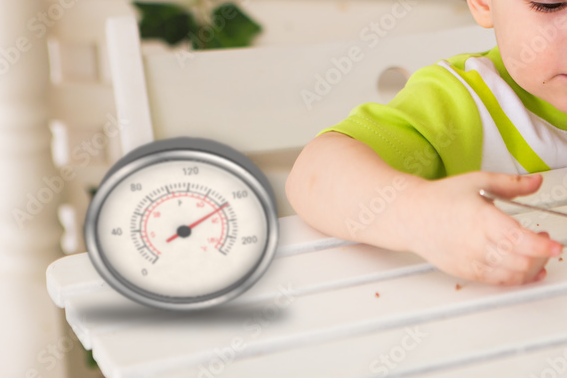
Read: 160°F
